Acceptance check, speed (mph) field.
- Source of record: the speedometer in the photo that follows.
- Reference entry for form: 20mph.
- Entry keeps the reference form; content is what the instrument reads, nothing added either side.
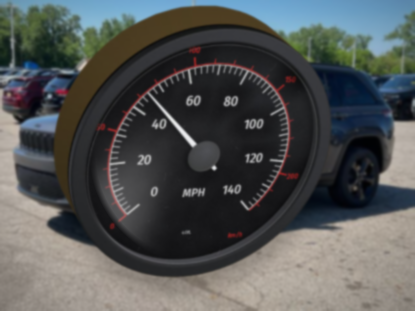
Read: 46mph
